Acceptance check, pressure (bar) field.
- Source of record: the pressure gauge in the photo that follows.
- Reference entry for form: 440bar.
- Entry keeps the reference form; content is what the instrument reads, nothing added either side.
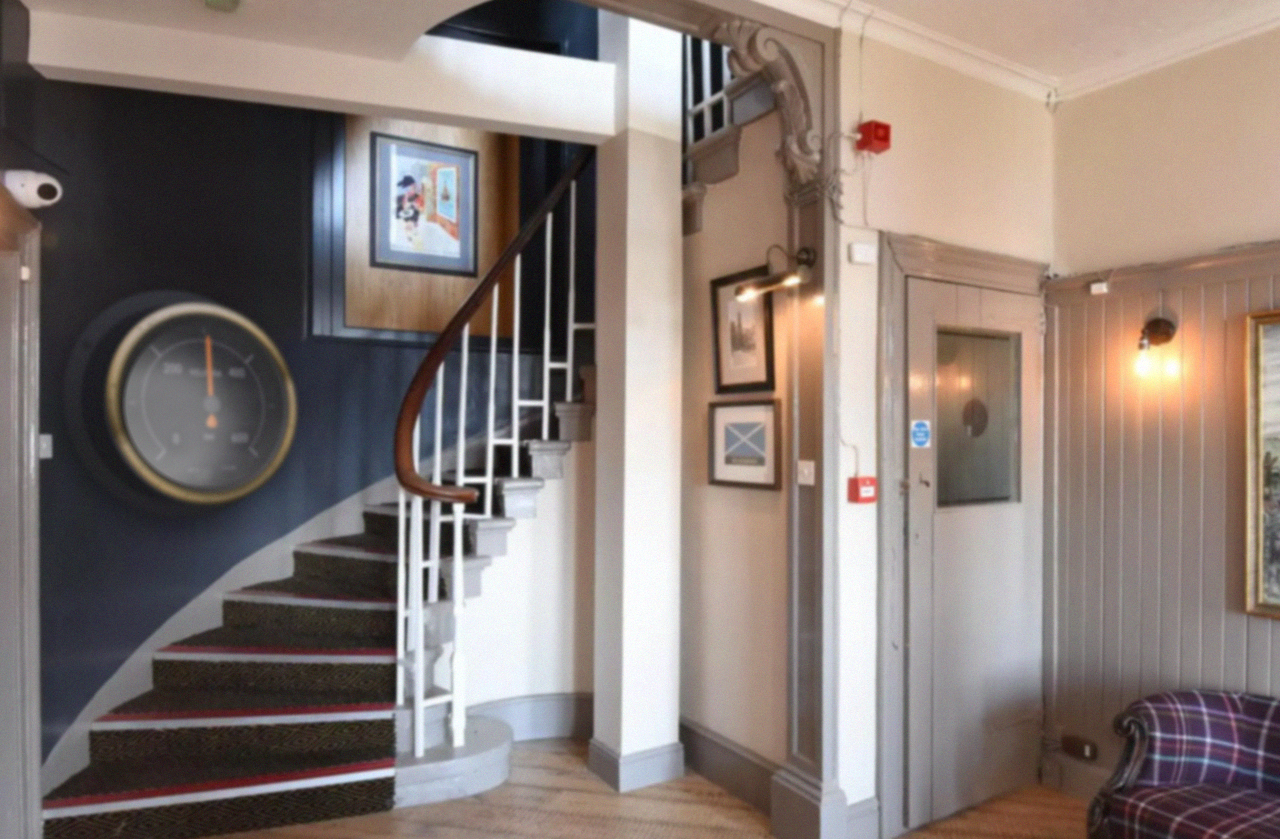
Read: 300bar
